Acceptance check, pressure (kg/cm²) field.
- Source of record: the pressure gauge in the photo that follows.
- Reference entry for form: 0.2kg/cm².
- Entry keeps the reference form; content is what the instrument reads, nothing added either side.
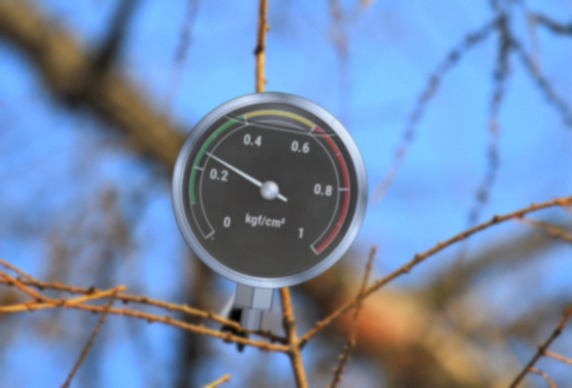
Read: 0.25kg/cm²
